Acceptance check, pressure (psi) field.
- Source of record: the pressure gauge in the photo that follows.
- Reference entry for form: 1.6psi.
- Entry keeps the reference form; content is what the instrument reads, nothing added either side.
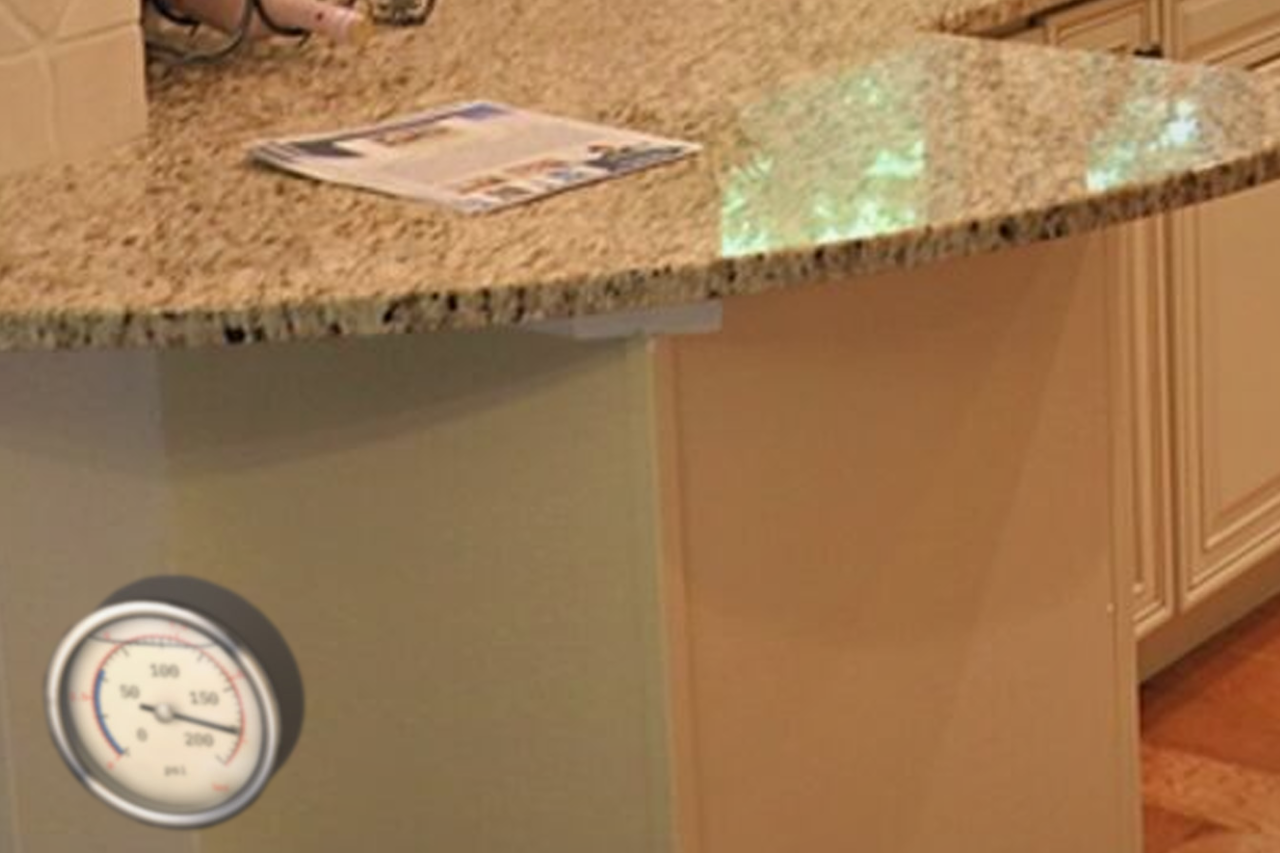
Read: 175psi
